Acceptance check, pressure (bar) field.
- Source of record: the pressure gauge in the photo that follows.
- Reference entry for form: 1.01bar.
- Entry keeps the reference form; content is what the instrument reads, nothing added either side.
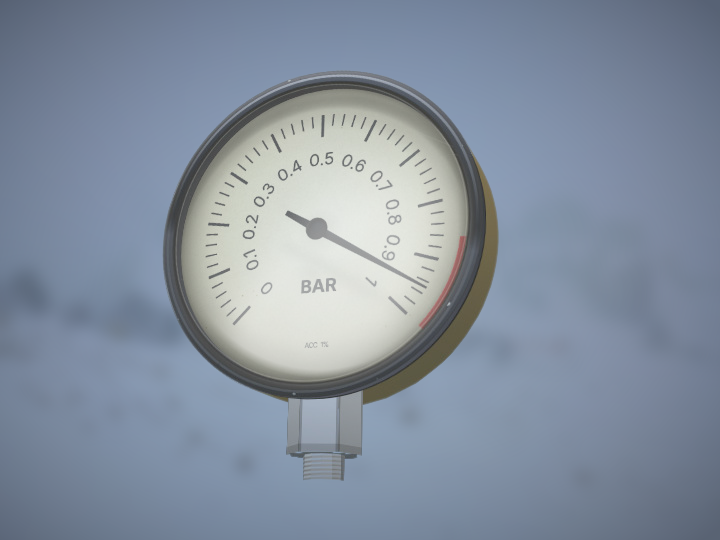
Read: 0.95bar
